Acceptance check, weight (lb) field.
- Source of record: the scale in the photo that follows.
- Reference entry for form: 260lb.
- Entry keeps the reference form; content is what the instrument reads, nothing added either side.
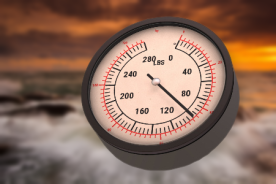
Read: 100lb
